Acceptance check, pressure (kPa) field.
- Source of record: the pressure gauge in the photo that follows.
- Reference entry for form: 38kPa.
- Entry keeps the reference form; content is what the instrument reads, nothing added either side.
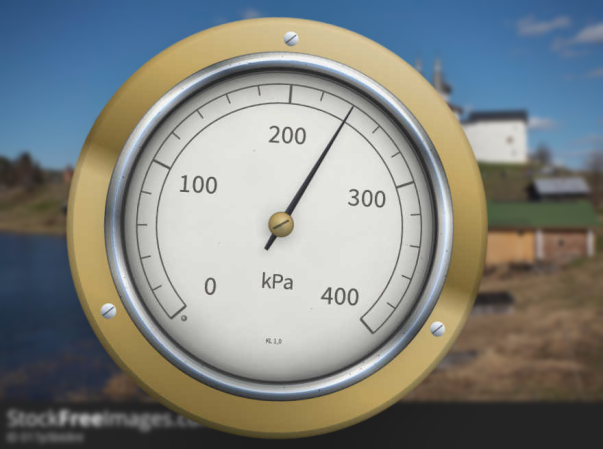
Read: 240kPa
